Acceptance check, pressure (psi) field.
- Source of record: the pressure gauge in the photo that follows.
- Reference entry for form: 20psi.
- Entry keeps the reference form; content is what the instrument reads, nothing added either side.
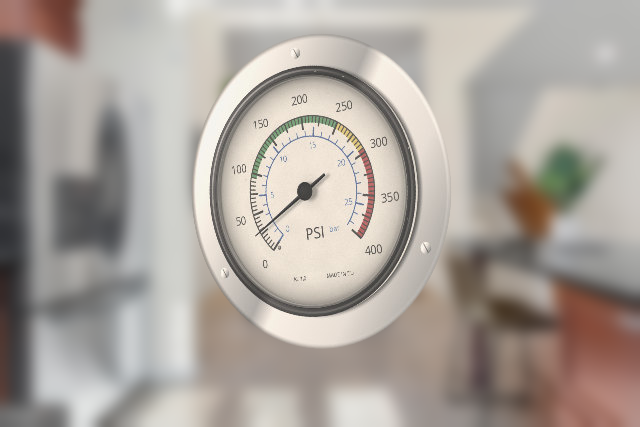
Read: 25psi
